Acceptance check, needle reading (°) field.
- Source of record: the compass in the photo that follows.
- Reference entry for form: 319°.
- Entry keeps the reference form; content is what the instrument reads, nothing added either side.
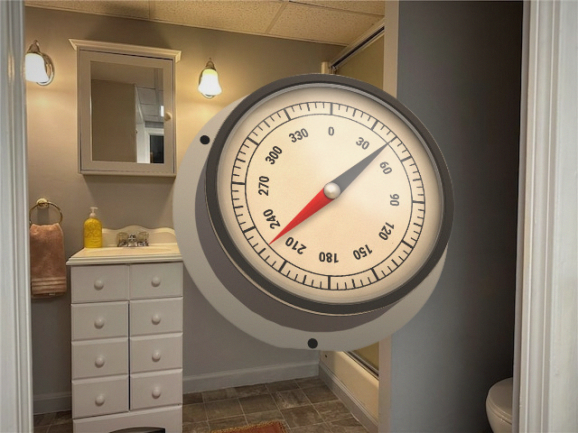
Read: 225°
